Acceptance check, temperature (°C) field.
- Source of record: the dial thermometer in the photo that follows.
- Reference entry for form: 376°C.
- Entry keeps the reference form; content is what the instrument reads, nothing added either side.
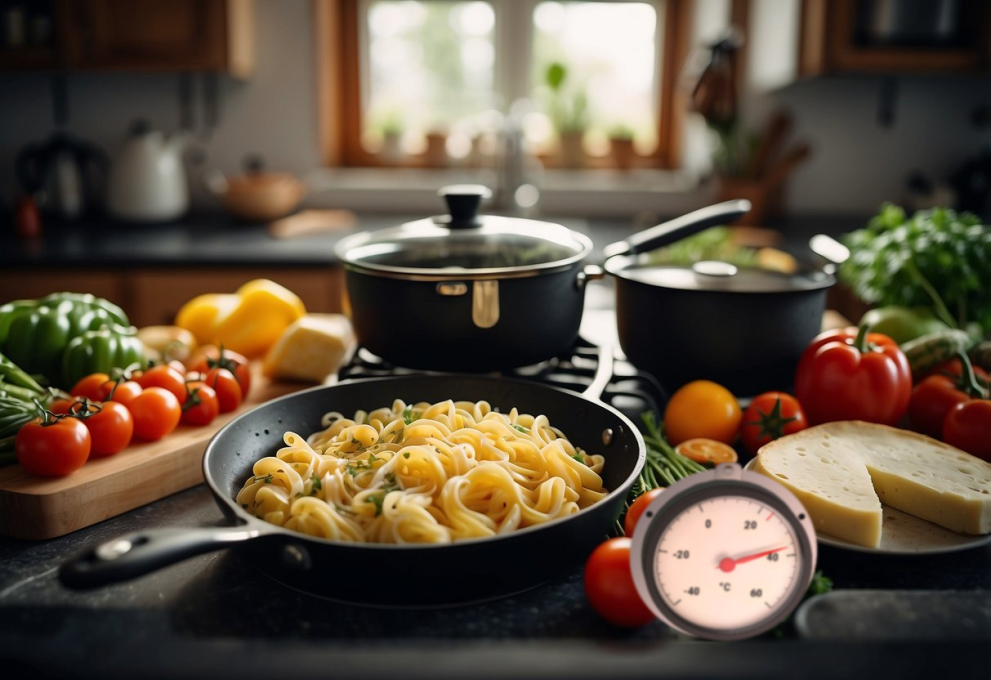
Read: 36°C
